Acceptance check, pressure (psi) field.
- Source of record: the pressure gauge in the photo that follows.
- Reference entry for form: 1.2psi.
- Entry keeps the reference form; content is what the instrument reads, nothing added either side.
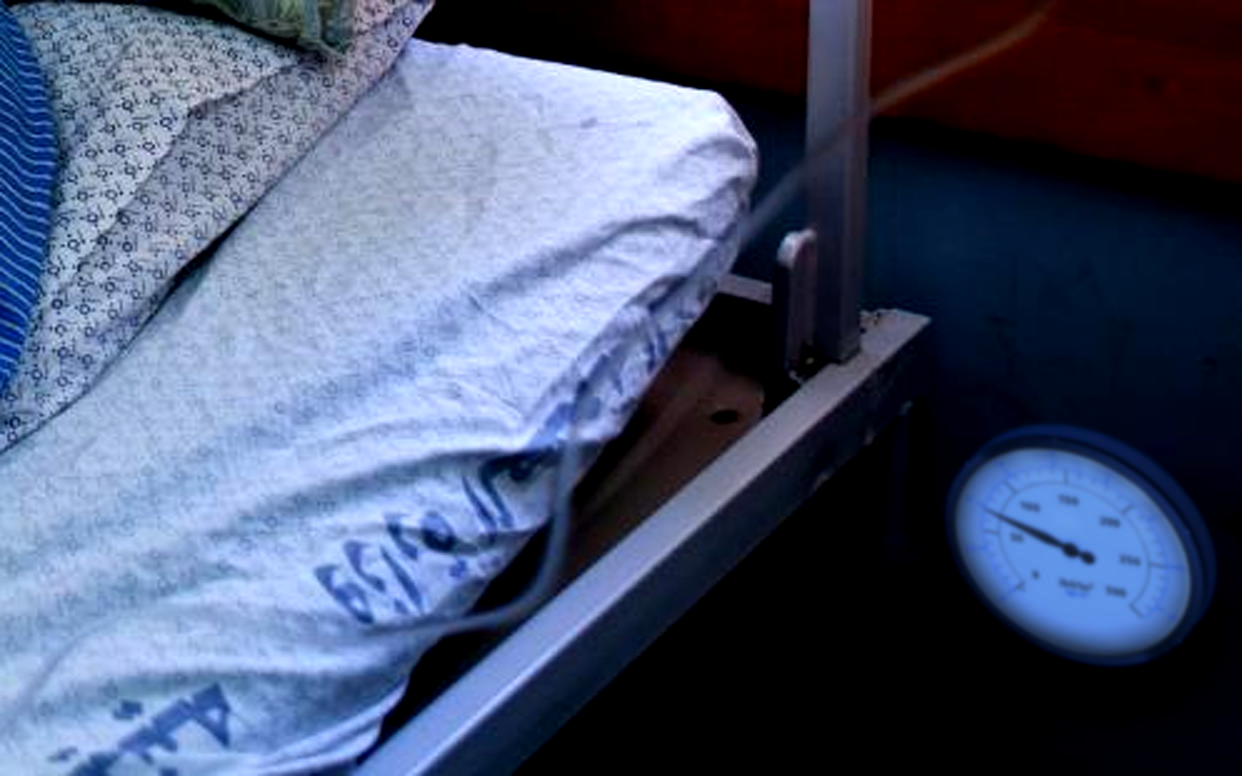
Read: 70psi
